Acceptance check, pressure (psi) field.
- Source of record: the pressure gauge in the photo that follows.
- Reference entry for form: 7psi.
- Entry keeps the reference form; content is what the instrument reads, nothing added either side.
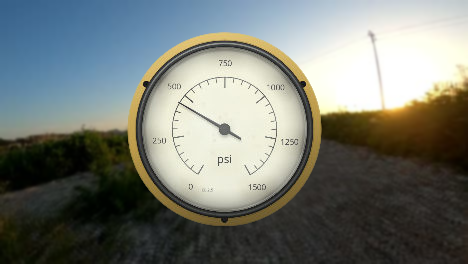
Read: 450psi
